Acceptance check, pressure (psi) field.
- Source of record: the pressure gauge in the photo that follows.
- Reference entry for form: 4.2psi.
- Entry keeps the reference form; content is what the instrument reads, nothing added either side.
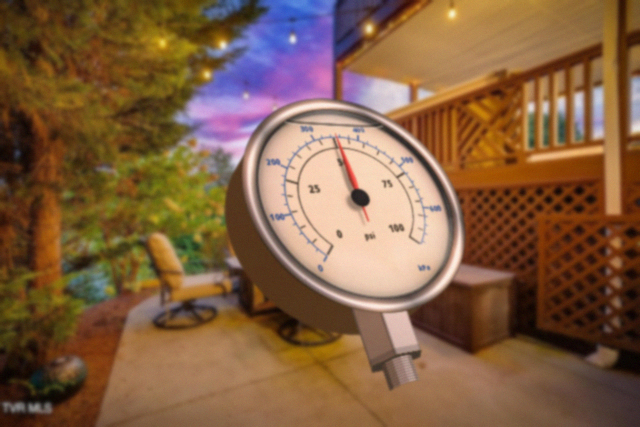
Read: 50psi
